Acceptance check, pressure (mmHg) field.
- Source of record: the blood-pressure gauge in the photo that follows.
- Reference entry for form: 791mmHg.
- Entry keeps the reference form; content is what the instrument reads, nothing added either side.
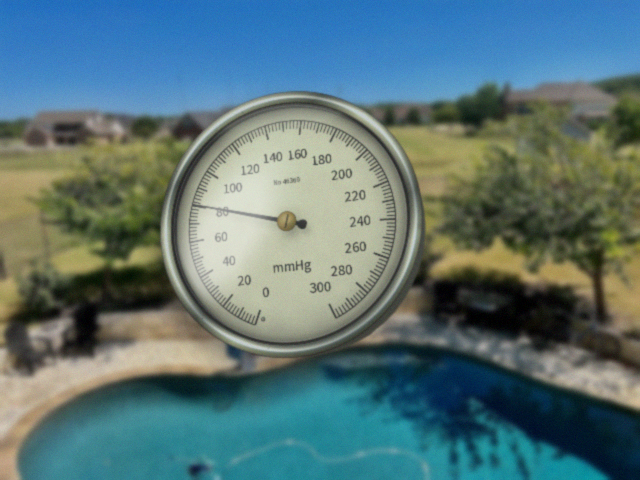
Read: 80mmHg
